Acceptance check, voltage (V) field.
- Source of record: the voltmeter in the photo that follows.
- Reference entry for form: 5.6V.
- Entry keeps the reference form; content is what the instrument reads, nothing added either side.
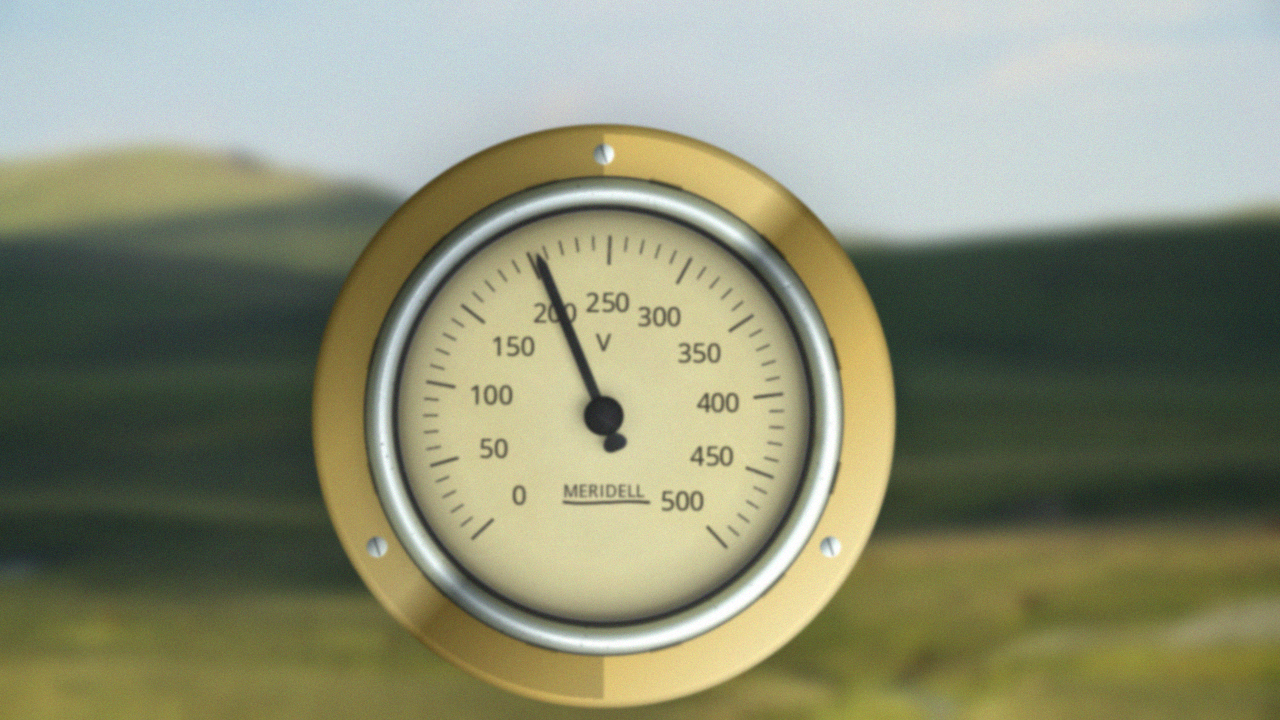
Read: 205V
